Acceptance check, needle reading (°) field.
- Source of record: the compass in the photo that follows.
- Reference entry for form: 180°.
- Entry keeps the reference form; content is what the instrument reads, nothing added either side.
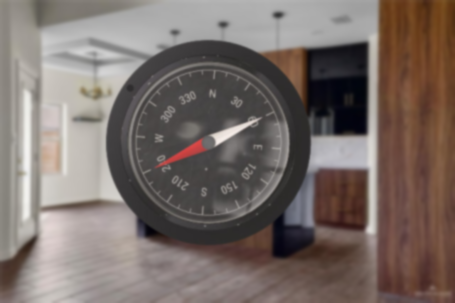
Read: 240°
